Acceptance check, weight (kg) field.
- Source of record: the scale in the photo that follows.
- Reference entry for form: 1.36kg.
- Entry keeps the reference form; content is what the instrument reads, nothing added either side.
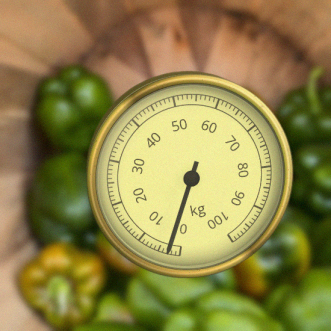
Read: 3kg
